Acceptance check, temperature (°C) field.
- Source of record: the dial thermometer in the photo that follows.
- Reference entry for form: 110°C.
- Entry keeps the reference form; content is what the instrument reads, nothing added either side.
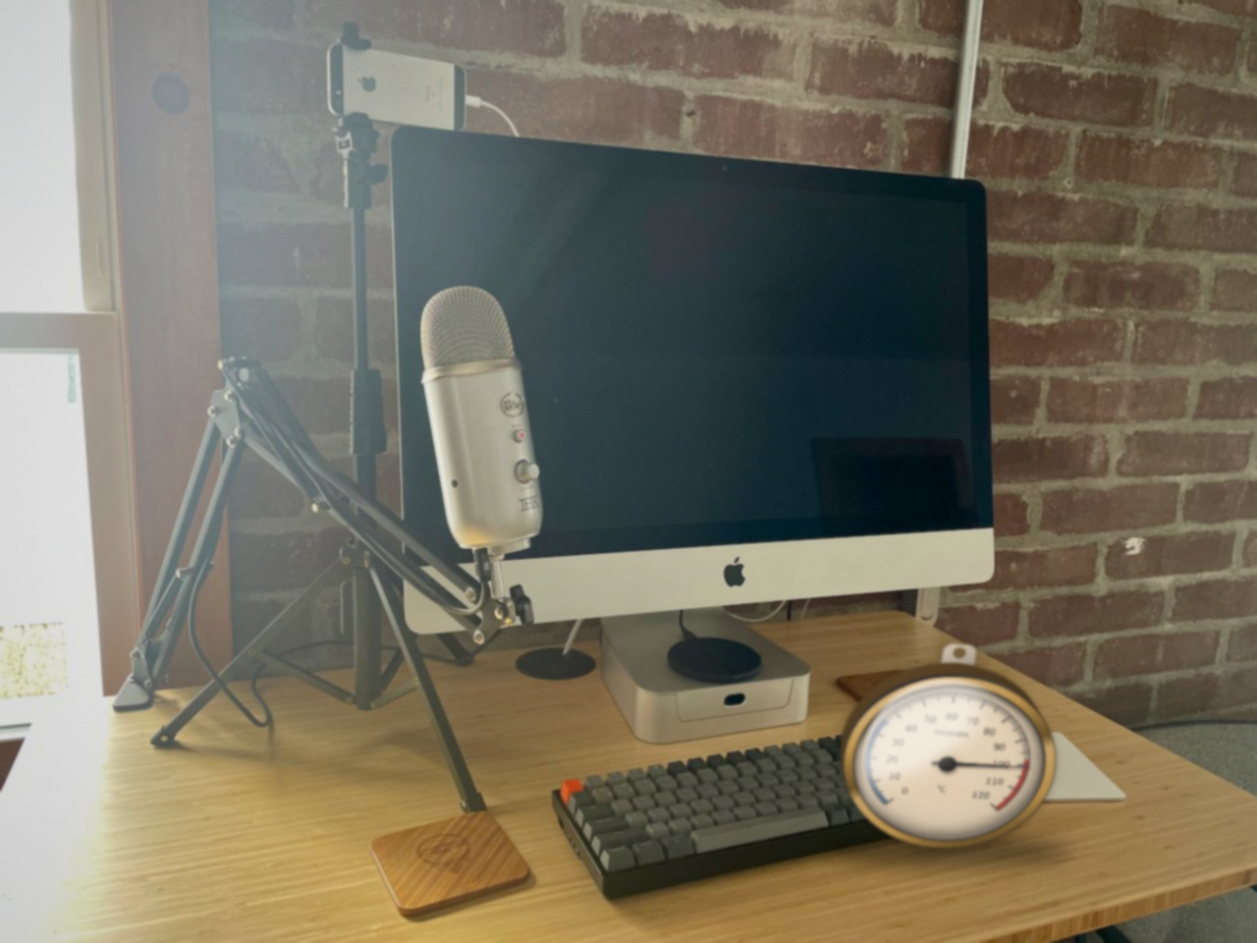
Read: 100°C
